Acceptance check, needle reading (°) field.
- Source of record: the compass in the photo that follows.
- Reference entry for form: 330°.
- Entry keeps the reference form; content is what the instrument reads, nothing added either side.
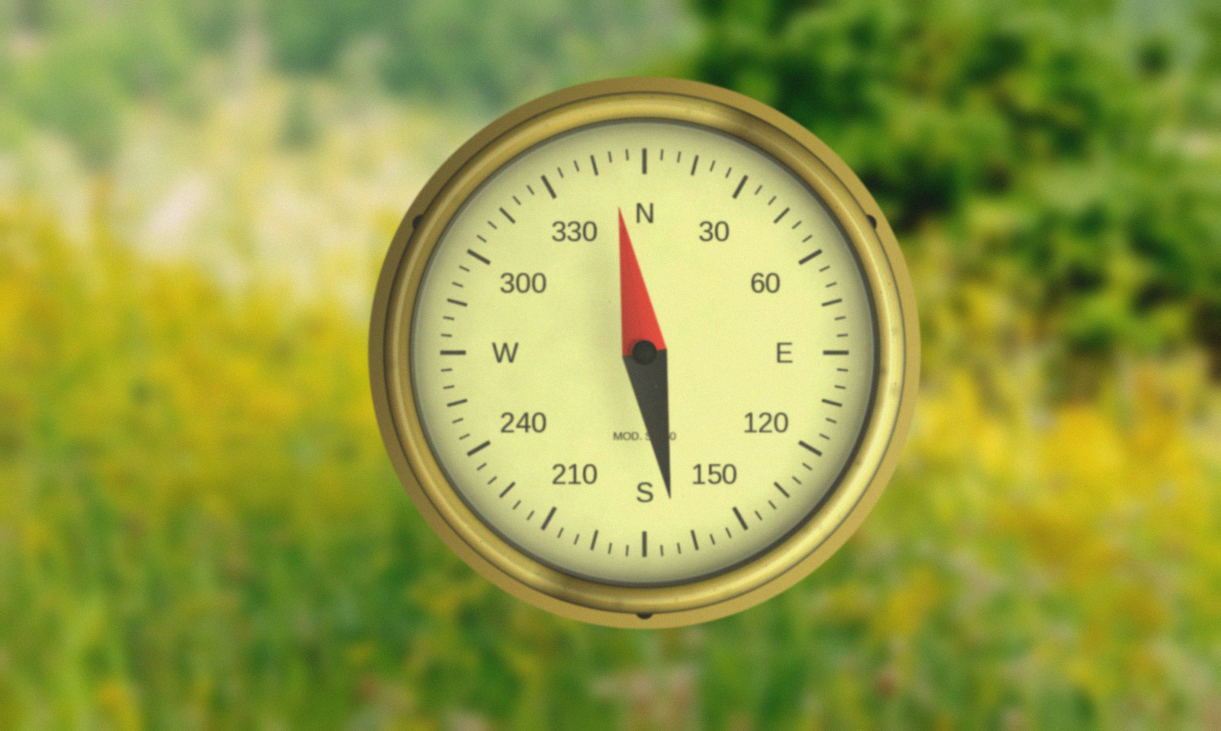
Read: 350°
